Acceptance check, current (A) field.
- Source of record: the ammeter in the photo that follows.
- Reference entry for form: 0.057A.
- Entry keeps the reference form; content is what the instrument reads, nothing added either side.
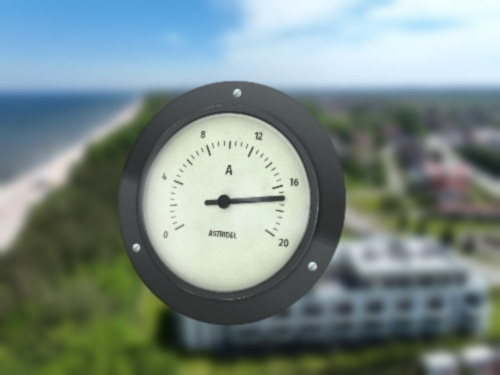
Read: 17A
